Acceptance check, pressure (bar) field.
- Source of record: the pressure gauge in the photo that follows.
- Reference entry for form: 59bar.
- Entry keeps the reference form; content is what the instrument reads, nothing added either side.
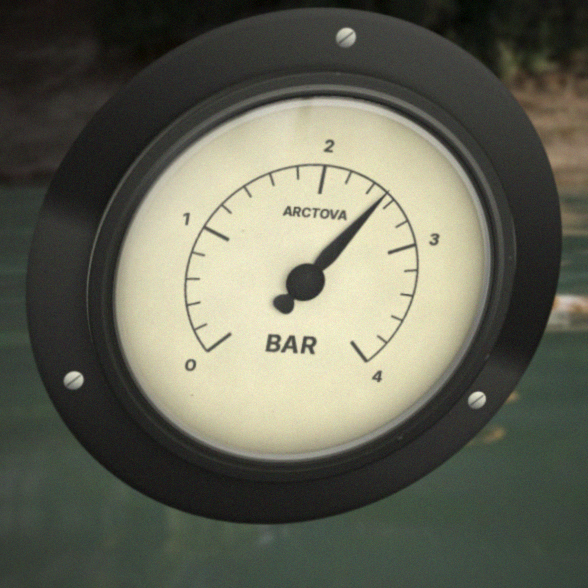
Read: 2.5bar
